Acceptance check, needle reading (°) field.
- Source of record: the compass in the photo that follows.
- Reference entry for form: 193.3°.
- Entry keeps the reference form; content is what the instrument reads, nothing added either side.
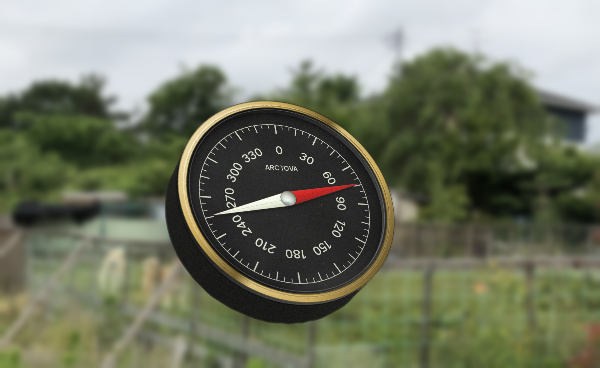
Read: 75°
